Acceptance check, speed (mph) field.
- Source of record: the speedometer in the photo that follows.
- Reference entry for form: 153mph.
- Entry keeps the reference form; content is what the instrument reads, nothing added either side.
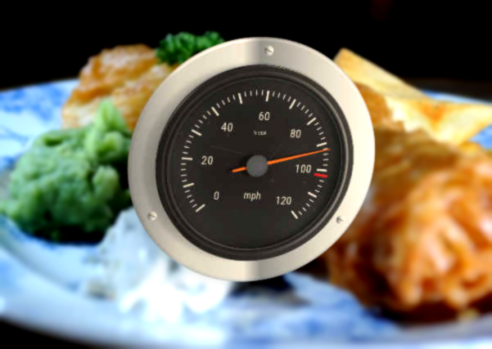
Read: 92mph
